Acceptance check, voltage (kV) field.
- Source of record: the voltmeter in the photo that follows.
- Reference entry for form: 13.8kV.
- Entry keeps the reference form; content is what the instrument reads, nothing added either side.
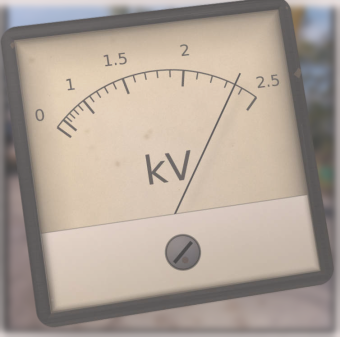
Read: 2.35kV
